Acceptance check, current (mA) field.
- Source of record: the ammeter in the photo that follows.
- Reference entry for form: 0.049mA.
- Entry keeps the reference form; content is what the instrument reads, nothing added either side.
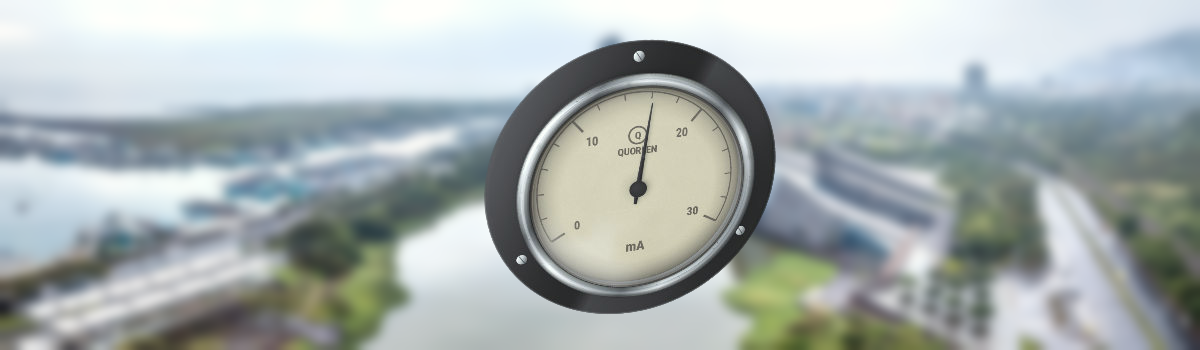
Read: 16mA
